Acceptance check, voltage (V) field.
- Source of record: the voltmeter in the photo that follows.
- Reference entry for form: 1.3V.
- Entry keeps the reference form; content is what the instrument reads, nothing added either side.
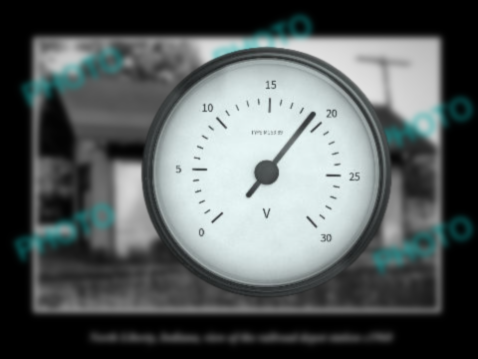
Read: 19V
